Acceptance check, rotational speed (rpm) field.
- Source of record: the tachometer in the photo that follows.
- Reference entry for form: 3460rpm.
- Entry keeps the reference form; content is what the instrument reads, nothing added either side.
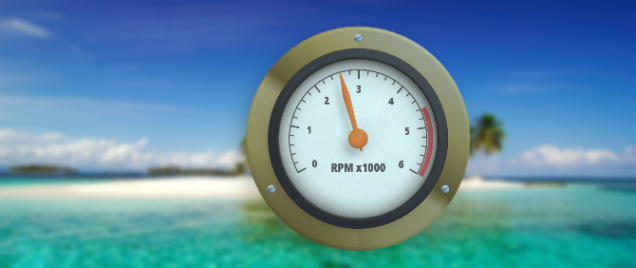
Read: 2600rpm
